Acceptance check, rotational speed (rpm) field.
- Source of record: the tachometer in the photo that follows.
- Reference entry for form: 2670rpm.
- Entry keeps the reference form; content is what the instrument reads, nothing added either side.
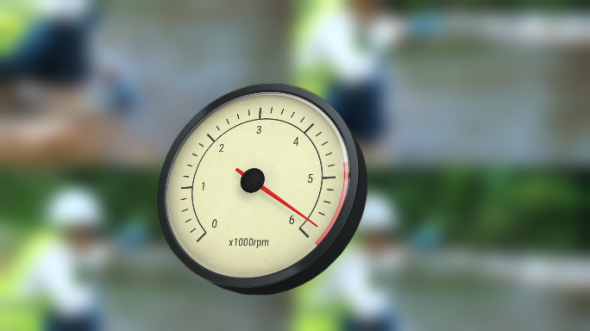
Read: 5800rpm
